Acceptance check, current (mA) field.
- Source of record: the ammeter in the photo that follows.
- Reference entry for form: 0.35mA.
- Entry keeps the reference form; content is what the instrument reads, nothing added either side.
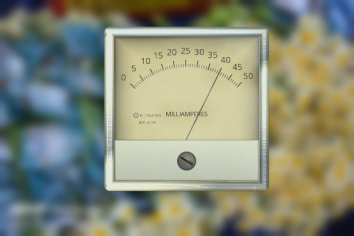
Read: 40mA
